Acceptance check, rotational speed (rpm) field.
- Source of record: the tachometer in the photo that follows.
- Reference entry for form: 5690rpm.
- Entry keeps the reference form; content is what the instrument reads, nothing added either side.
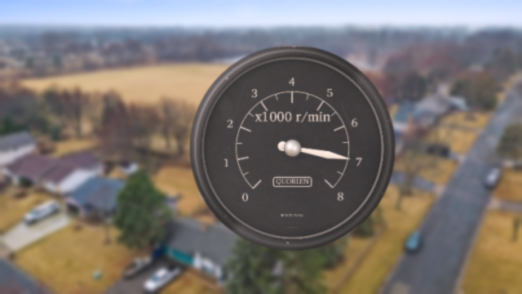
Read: 7000rpm
